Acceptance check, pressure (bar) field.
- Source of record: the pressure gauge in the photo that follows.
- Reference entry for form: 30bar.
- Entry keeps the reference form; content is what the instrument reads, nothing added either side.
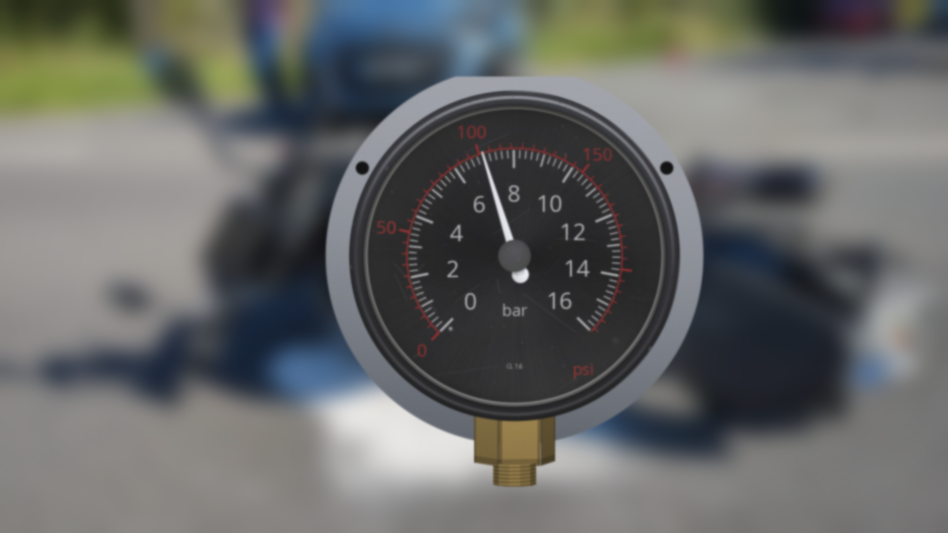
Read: 7bar
